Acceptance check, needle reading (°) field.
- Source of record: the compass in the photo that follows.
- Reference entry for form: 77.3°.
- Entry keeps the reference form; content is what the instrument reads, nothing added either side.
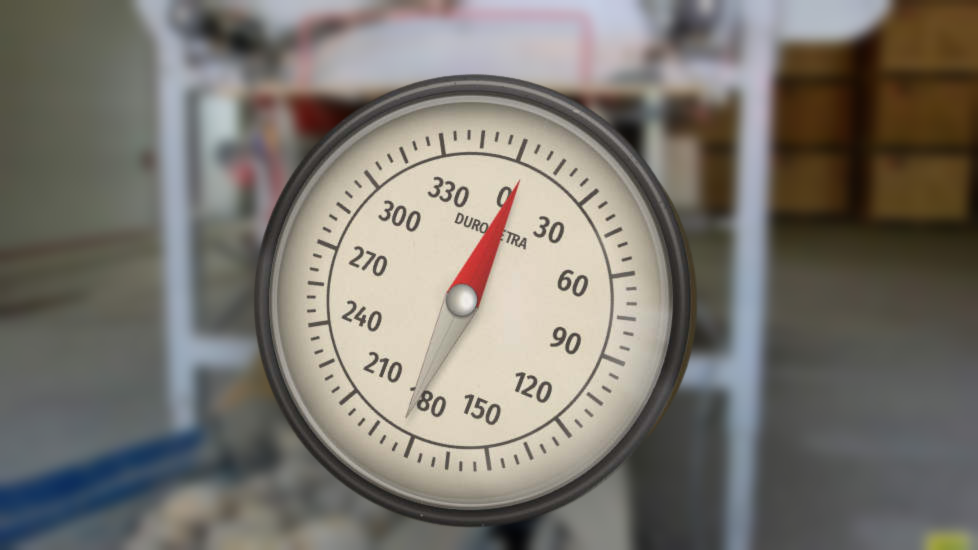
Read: 5°
